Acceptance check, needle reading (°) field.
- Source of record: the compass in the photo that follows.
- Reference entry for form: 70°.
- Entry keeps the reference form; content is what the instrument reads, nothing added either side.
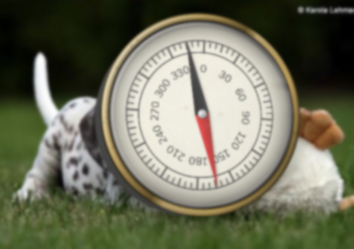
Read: 165°
